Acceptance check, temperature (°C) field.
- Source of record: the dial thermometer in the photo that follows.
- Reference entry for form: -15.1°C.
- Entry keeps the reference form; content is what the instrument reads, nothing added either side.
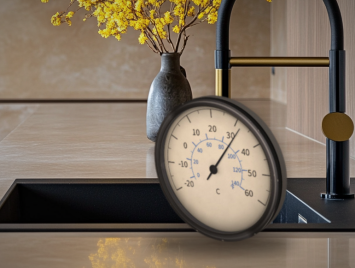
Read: 32.5°C
